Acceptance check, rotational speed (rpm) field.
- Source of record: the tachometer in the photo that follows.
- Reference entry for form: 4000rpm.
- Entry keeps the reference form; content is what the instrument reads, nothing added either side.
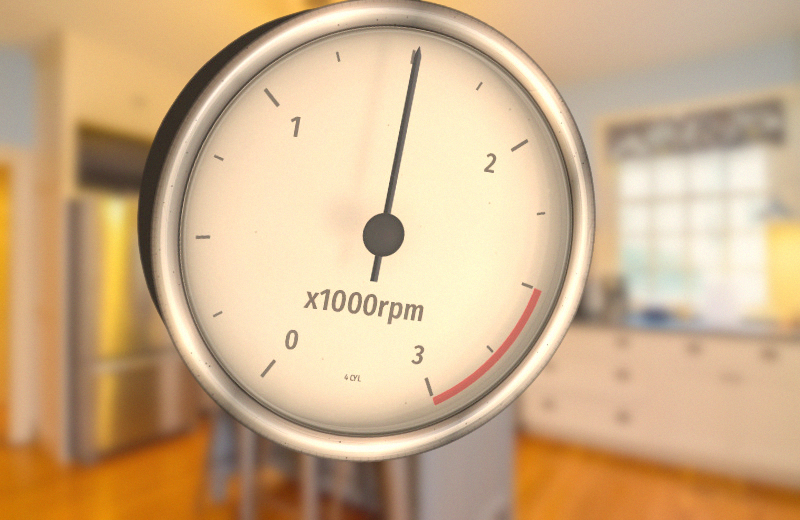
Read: 1500rpm
